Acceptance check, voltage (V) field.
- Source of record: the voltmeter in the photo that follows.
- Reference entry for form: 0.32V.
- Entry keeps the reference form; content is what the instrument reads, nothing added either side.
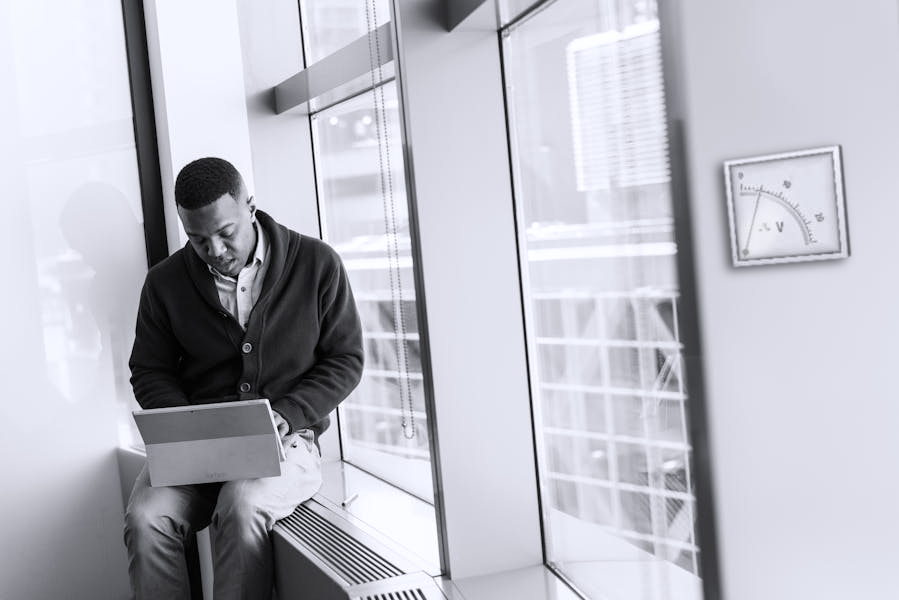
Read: 5V
